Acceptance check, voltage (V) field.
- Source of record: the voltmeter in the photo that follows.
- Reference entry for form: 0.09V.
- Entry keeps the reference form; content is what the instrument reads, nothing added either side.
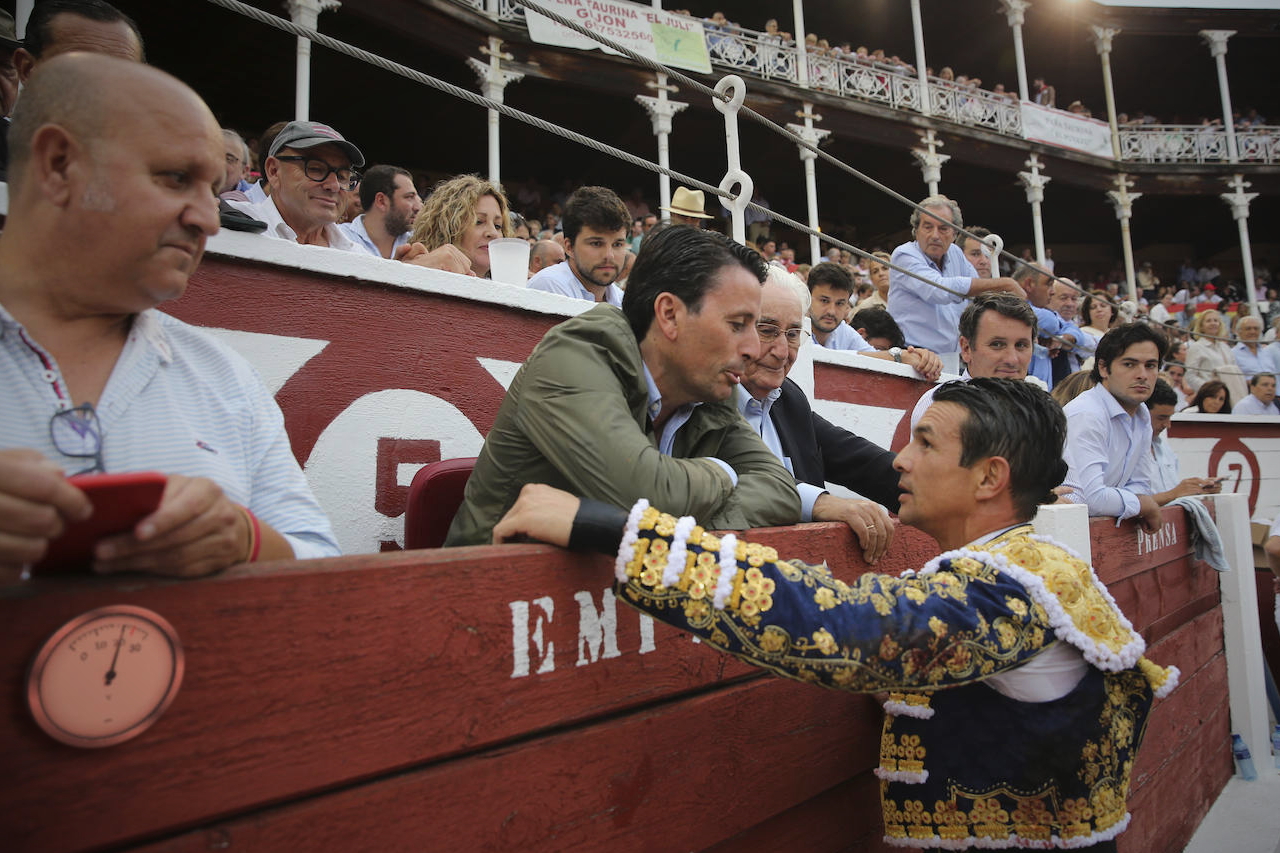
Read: 20V
